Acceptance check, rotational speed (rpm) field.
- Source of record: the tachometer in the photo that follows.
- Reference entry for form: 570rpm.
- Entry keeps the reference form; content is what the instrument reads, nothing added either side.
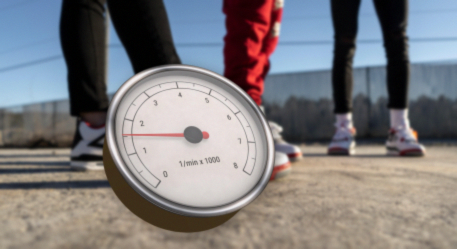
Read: 1500rpm
